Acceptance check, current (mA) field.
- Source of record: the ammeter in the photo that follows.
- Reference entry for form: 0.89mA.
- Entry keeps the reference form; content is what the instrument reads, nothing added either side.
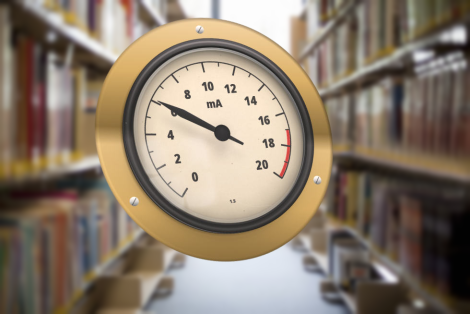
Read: 6mA
